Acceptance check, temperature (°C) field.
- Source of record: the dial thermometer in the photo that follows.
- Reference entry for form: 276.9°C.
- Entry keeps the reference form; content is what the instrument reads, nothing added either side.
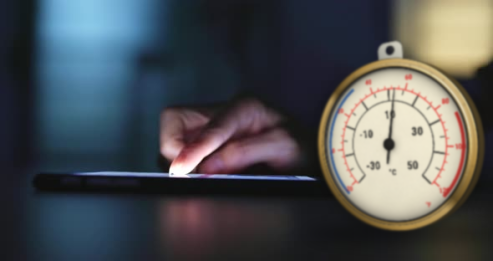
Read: 12.5°C
